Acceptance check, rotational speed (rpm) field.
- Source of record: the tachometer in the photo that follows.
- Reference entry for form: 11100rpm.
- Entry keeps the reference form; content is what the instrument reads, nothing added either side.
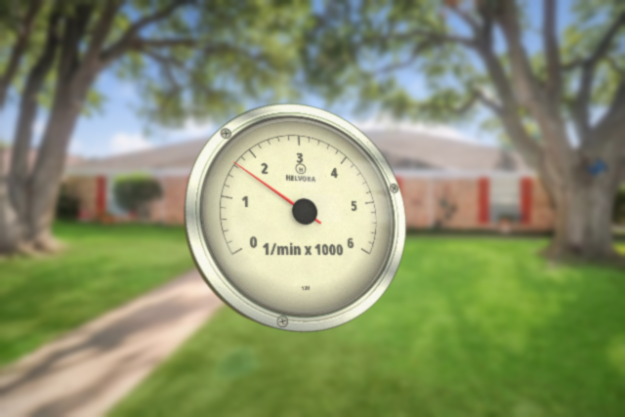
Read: 1600rpm
